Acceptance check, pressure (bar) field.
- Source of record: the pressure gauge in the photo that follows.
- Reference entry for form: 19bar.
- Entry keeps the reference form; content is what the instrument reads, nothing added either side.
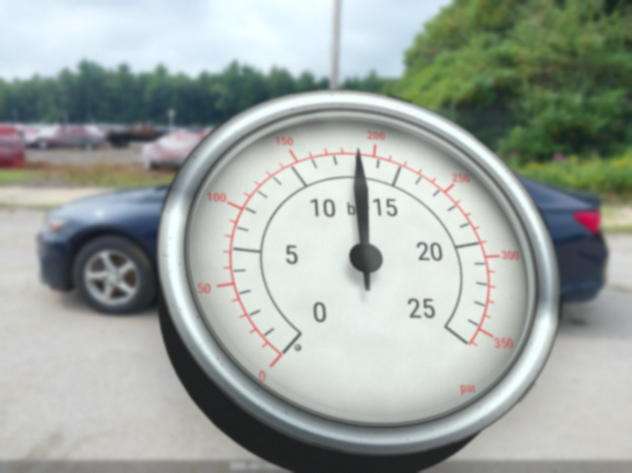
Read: 13bar
